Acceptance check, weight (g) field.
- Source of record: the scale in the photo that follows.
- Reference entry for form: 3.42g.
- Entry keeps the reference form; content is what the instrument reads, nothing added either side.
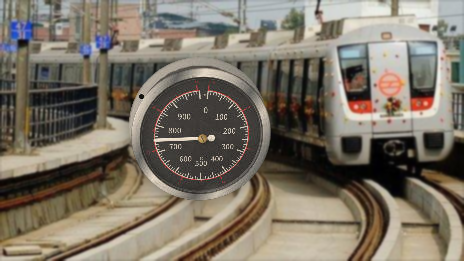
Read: 750g
